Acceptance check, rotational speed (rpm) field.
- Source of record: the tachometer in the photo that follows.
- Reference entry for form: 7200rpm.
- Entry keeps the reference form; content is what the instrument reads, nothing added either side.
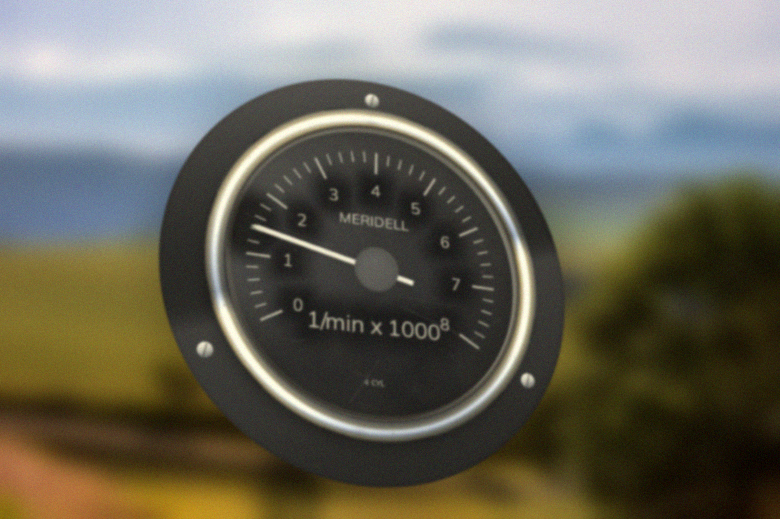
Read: 1400rpm
